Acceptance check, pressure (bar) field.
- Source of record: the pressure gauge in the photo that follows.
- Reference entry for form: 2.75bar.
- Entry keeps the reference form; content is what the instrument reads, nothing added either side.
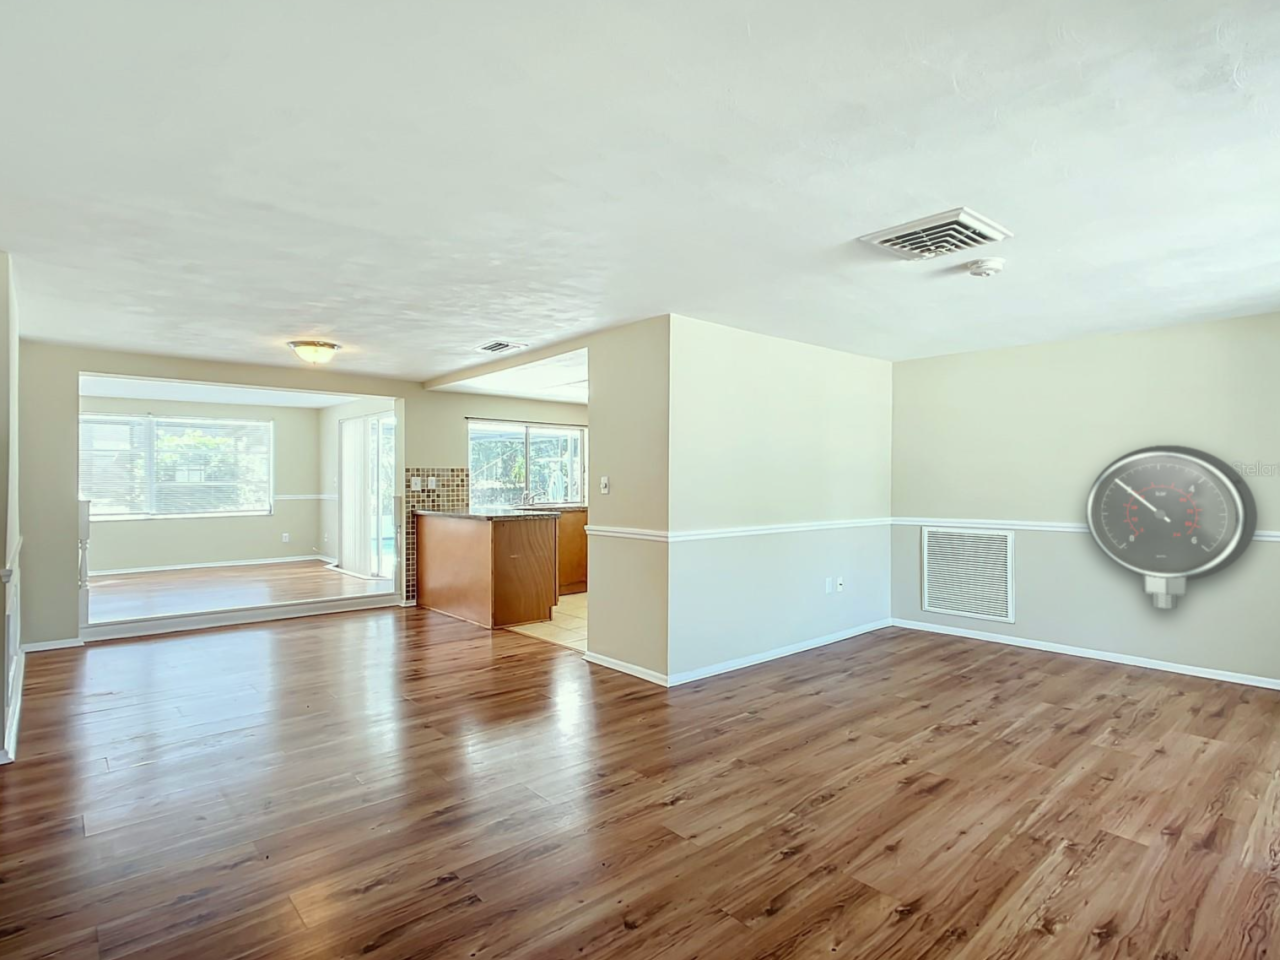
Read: 2bar
